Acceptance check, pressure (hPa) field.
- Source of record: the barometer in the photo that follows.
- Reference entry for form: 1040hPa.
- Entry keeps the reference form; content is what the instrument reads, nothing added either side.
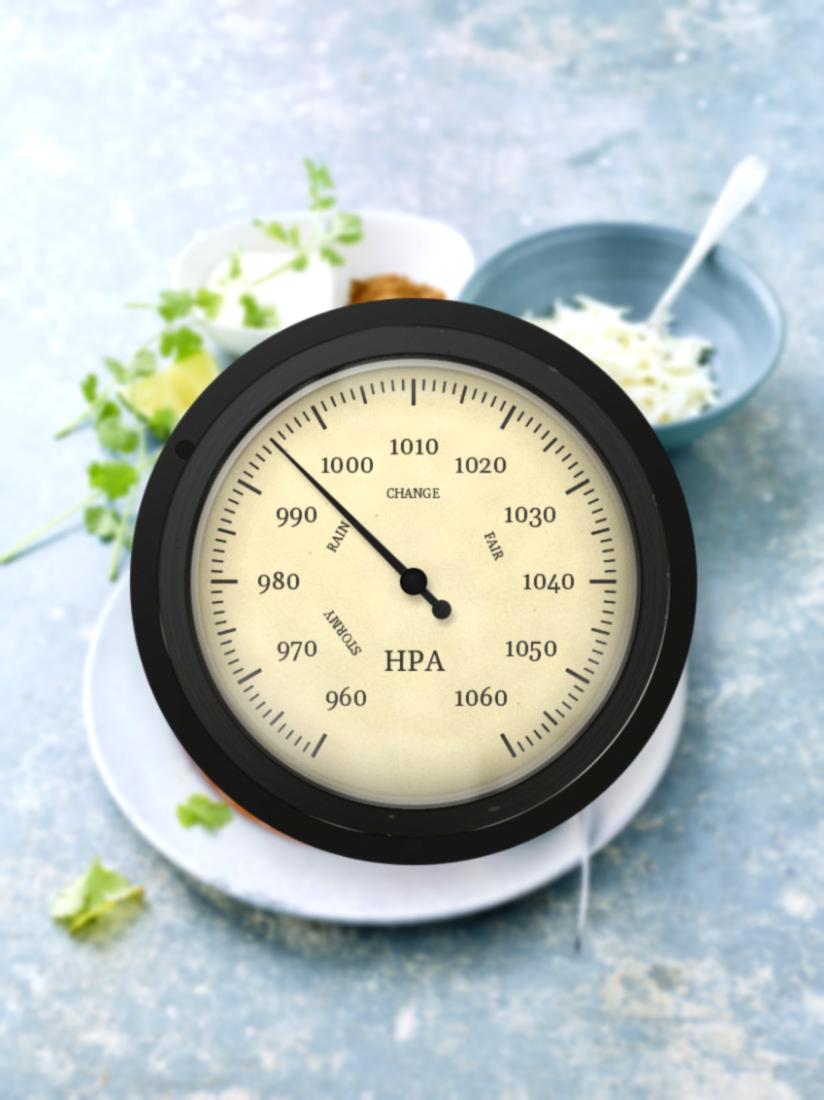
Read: 995hPa
